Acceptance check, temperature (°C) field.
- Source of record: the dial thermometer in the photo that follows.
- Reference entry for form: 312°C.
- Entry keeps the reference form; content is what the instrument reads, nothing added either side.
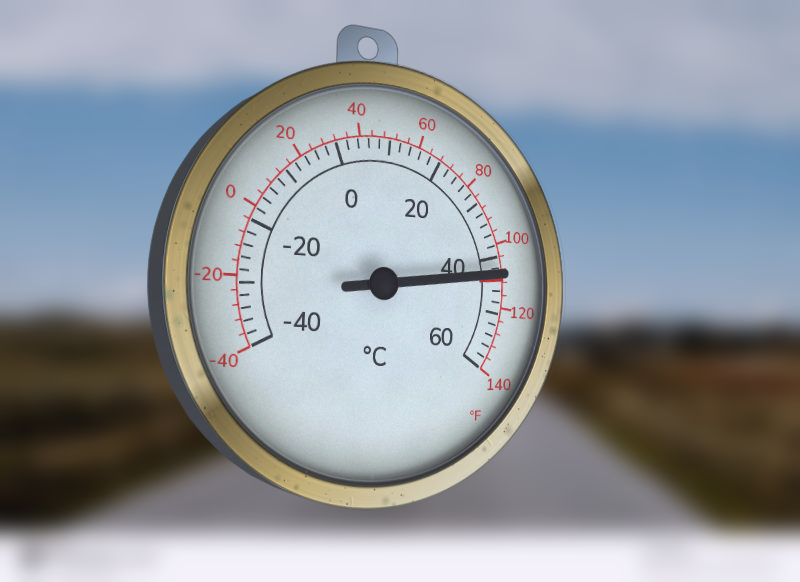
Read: 43°C
